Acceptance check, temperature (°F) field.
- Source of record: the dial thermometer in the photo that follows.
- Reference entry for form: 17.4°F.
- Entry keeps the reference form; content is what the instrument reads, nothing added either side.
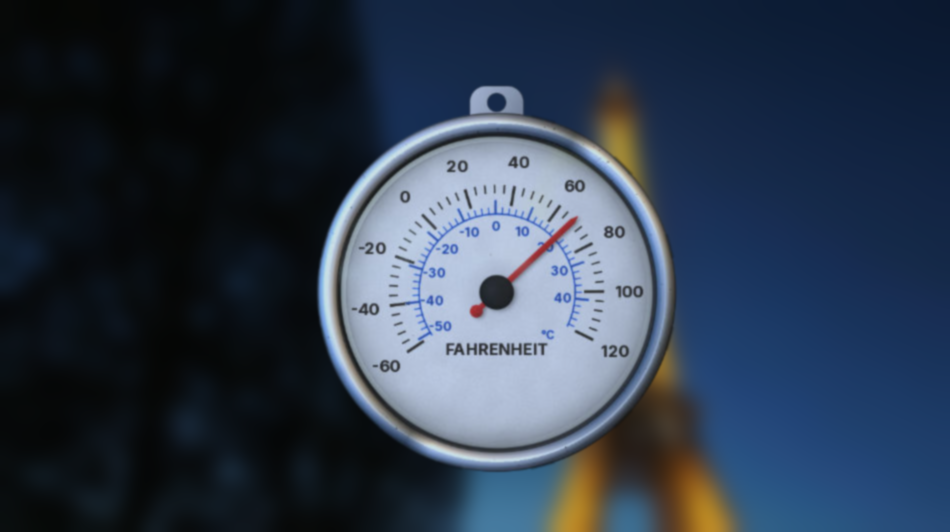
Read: 68°F
